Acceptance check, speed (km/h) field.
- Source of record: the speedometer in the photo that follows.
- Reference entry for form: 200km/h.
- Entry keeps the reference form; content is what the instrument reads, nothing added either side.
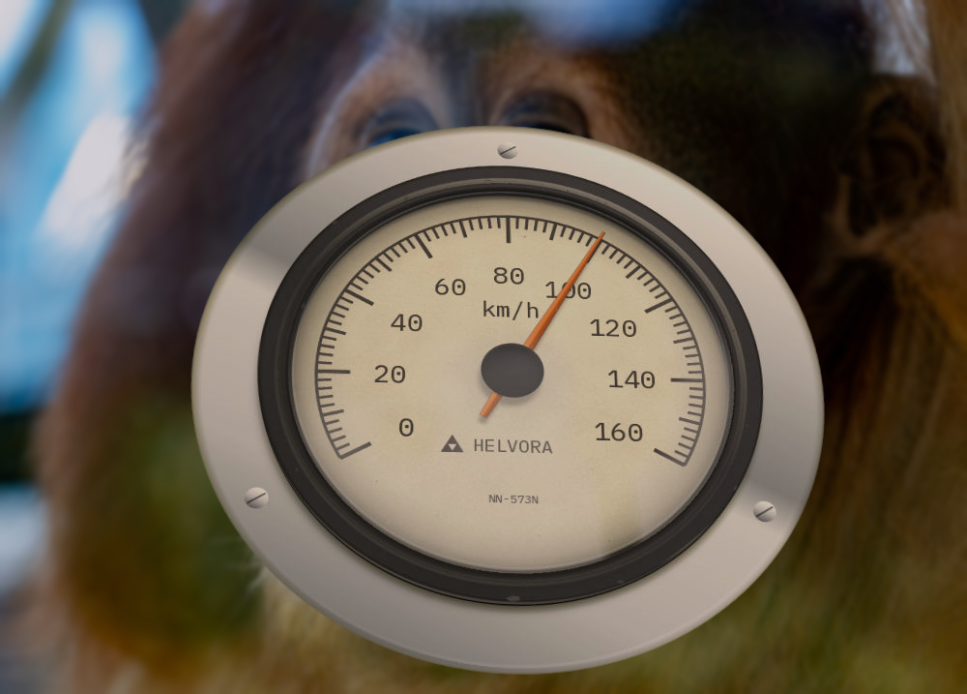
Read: 100km/h
